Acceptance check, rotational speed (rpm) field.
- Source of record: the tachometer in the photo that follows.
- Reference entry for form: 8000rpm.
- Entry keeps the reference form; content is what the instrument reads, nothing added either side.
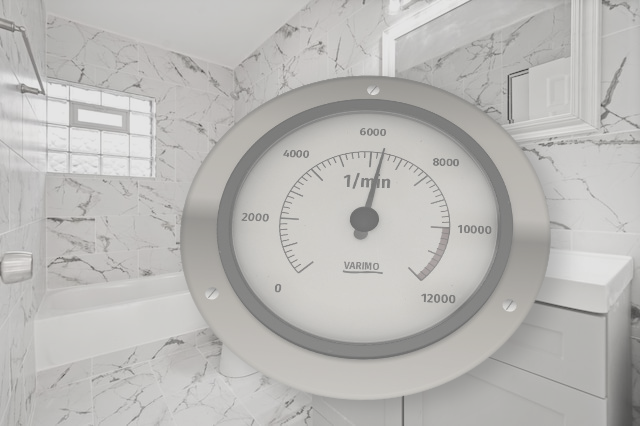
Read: 6400rpm
